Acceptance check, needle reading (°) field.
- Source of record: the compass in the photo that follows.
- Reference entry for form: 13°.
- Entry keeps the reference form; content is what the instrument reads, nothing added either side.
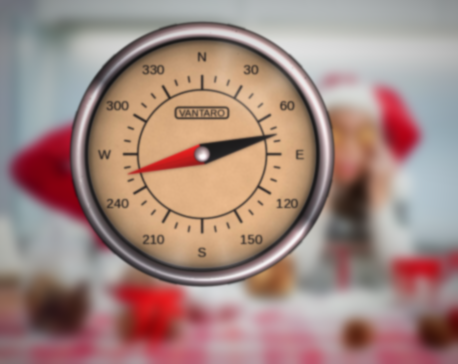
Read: 255°
